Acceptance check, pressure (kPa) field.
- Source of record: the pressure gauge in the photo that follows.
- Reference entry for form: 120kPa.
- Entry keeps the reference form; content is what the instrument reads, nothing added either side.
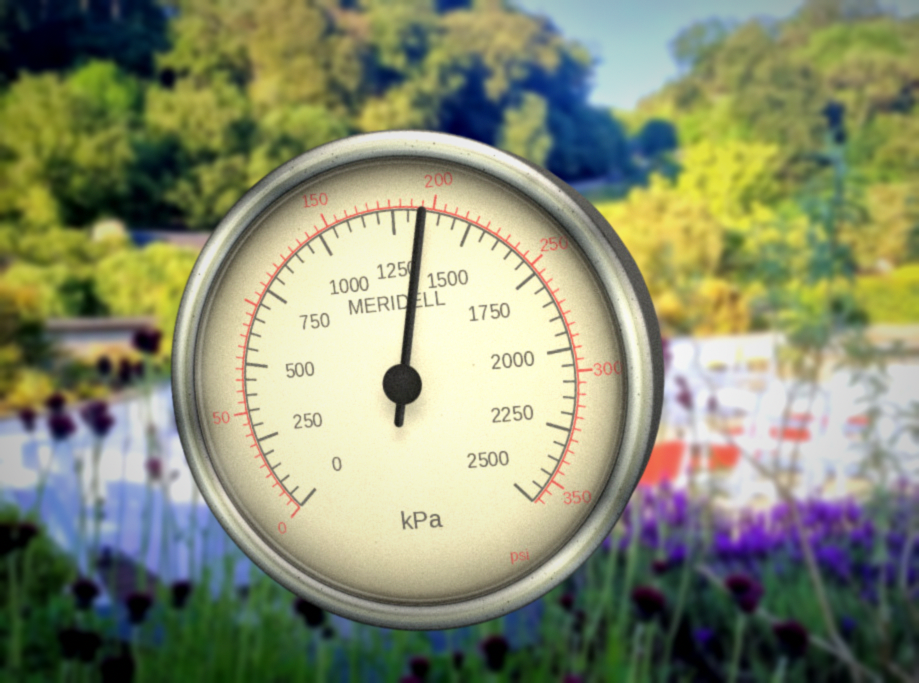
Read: 1350kPa
